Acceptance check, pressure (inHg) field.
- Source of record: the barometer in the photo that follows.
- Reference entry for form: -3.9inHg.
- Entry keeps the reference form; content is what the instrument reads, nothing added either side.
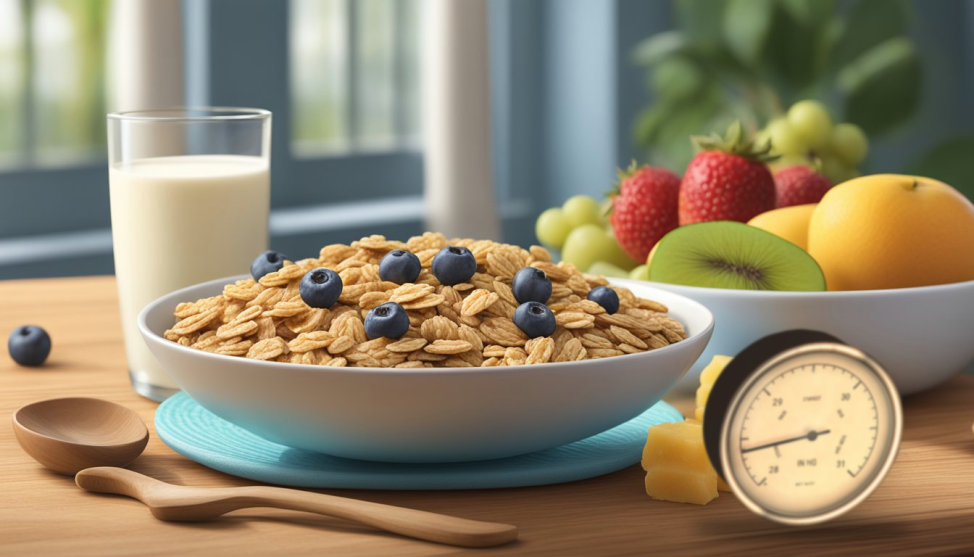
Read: 28.4inHg
